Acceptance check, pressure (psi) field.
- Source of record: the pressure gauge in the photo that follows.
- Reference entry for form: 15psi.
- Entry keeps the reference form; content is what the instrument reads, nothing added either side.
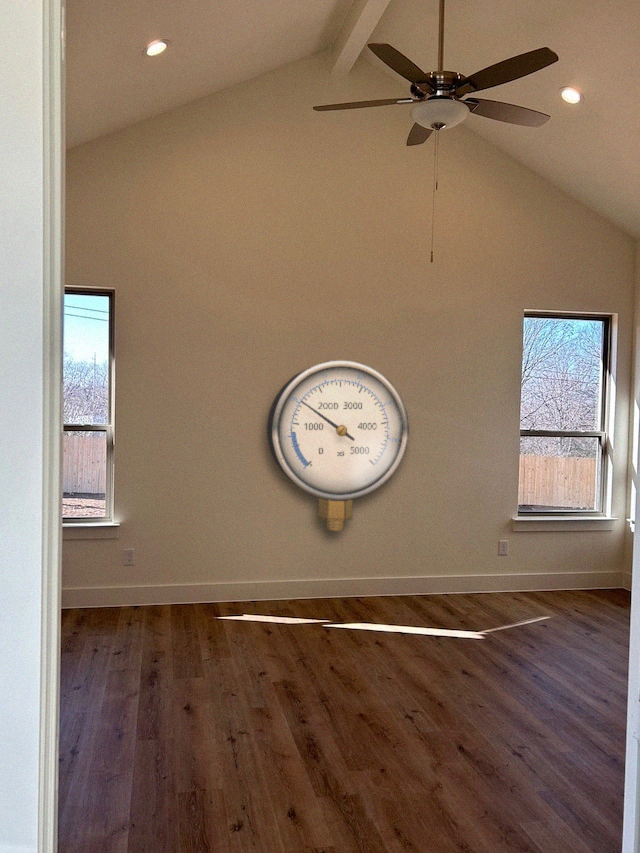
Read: 1500psi
